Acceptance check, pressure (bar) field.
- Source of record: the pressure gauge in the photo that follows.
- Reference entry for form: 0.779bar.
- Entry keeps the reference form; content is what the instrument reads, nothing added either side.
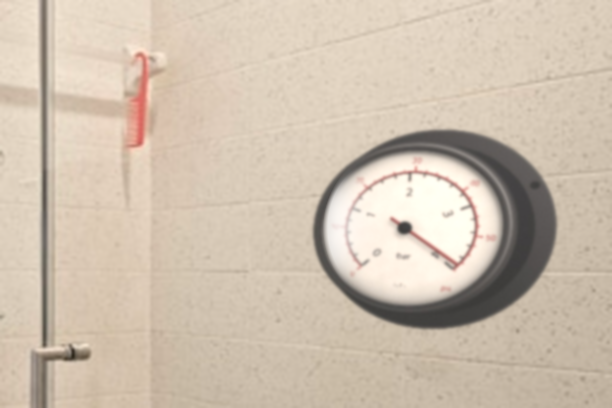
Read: 3.9bar
